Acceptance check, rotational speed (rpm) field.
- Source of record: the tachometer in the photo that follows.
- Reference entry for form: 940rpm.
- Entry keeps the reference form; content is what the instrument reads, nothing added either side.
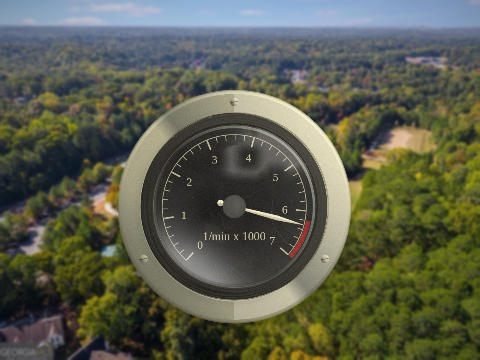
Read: 6300rpm
